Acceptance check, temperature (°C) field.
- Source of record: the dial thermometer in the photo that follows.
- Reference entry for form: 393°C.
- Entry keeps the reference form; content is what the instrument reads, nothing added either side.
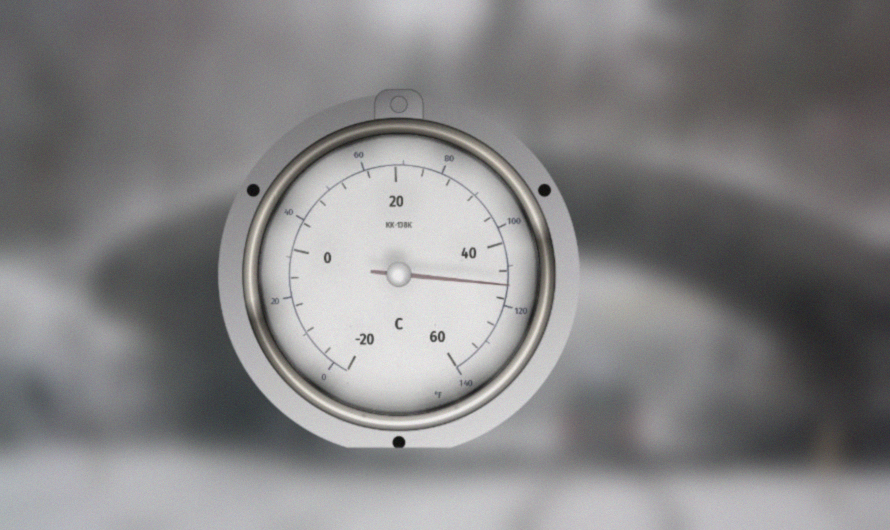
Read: 46°C
